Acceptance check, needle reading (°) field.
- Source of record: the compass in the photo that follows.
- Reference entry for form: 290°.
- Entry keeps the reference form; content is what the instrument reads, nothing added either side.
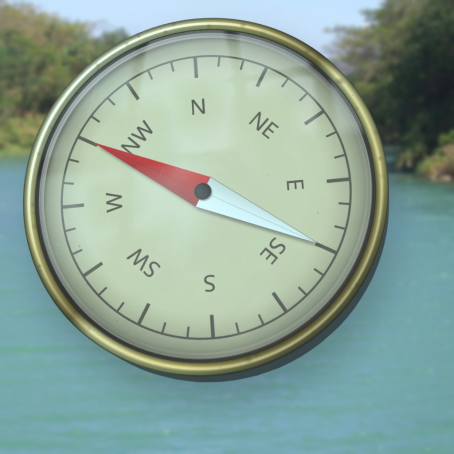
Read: 300°
